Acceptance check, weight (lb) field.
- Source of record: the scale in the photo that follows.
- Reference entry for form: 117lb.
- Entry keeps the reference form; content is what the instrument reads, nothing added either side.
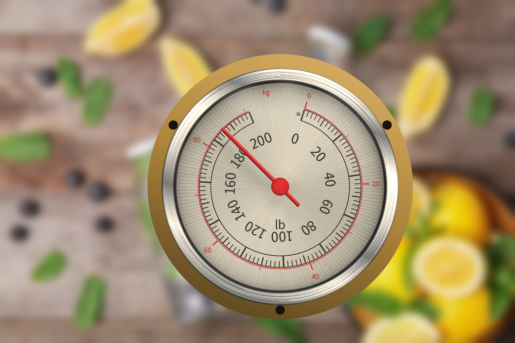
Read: 186lb
